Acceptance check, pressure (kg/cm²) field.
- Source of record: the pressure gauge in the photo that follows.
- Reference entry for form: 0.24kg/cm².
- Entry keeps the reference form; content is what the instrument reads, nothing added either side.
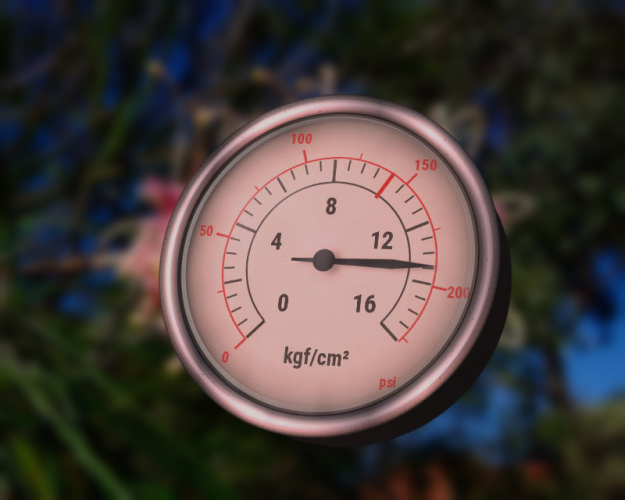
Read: 13.5kg/cm²
